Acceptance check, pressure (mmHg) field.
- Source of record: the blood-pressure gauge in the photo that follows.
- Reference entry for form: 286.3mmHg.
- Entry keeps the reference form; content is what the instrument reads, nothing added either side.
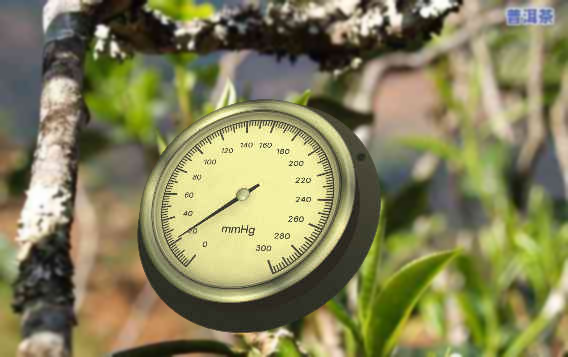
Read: 20mmHg
